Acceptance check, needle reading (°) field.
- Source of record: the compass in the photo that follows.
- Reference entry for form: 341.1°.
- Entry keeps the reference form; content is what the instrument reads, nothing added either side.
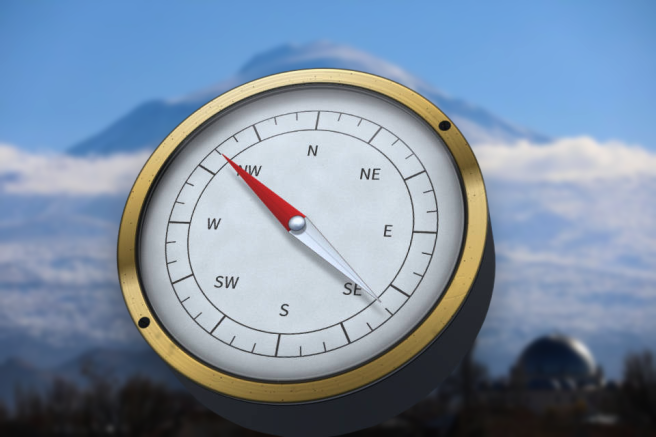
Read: 310°
